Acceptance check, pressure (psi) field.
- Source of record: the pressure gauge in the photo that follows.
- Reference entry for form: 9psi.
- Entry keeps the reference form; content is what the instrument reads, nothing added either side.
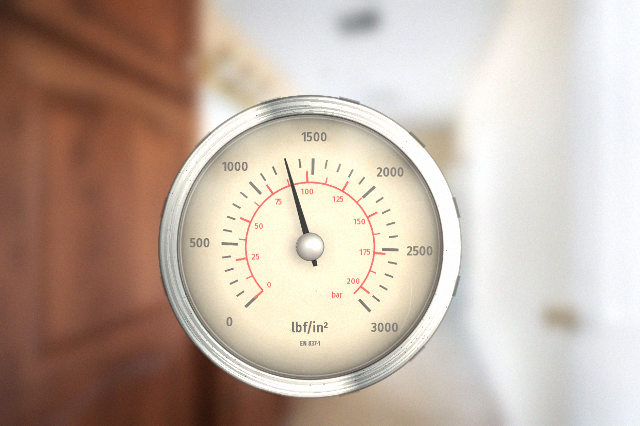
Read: 1300psi
